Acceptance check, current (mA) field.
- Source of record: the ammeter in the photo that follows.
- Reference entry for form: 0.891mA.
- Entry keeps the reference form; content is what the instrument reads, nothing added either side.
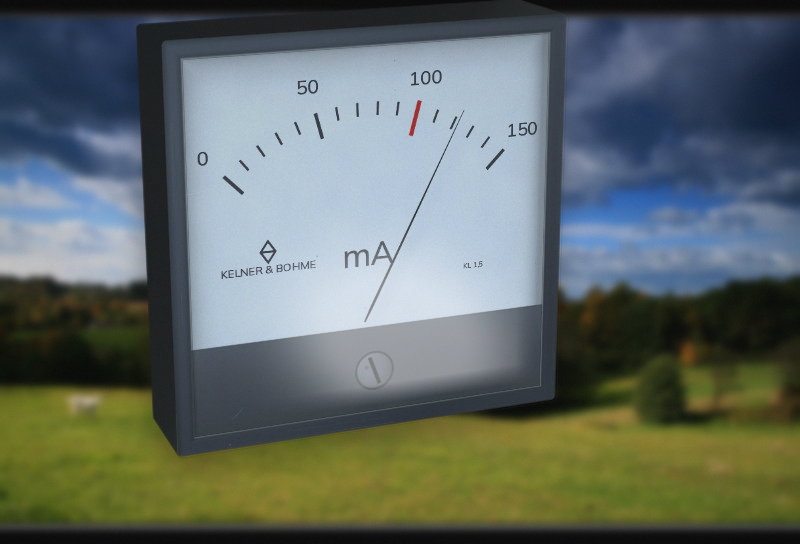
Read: 120mA
